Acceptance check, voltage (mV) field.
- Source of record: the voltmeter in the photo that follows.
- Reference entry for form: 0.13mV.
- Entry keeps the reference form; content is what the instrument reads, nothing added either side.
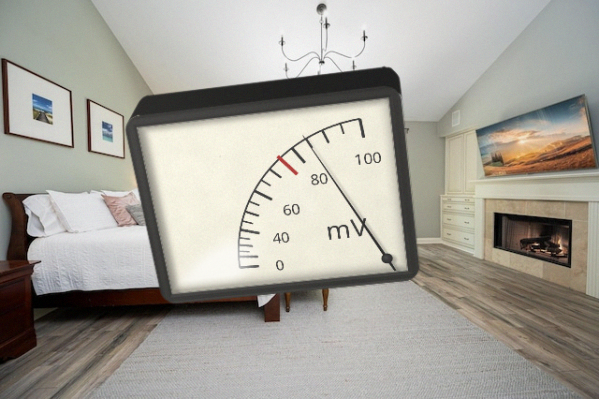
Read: 85mV
